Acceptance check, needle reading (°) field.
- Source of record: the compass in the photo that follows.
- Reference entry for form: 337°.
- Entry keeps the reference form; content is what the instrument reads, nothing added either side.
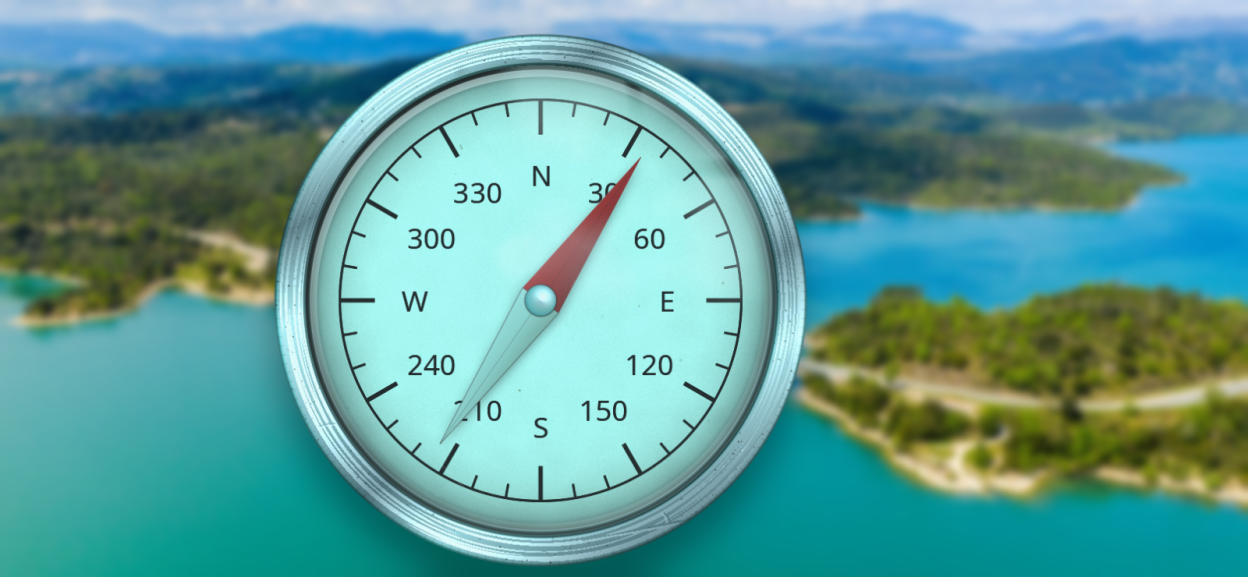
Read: 35°
